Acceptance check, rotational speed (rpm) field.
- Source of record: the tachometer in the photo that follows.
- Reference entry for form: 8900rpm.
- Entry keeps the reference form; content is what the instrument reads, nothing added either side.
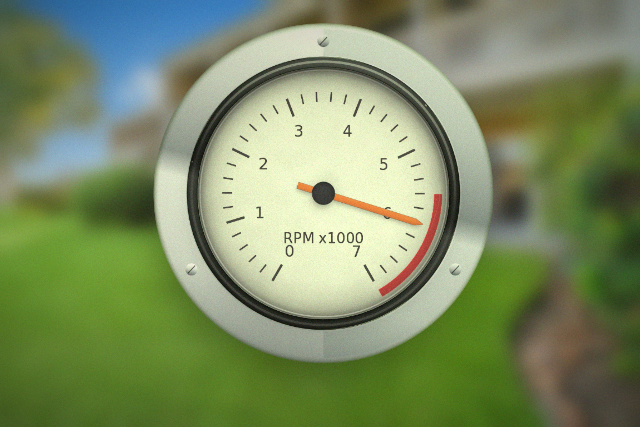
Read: 6000rpm
